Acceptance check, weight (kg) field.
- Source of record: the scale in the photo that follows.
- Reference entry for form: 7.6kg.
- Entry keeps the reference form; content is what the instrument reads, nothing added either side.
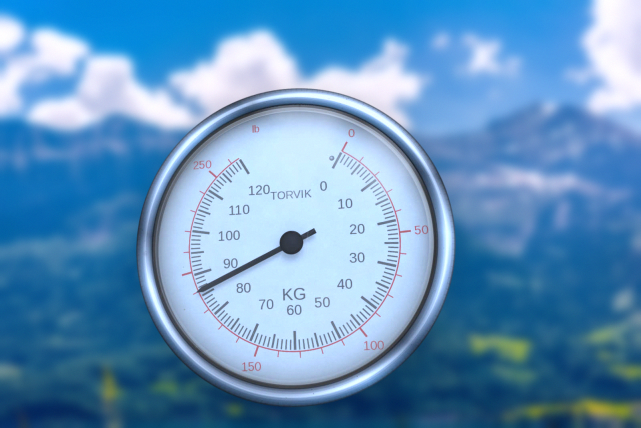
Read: 86kg
